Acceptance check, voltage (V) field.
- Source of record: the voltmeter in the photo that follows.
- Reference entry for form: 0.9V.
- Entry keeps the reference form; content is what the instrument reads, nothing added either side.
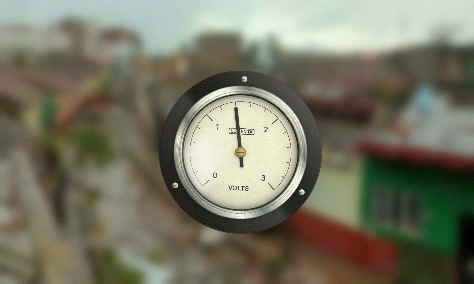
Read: 1.4V
